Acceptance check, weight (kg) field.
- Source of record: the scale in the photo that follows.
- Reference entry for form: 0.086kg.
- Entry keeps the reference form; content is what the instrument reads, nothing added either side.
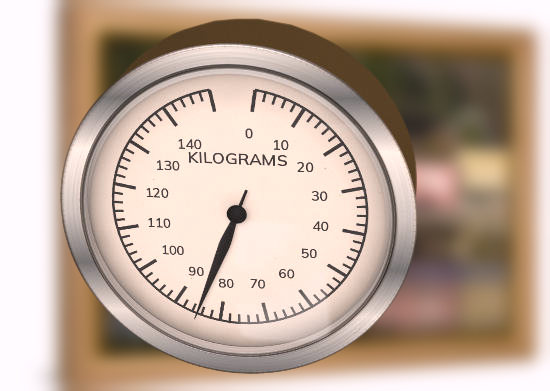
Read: 85kg
